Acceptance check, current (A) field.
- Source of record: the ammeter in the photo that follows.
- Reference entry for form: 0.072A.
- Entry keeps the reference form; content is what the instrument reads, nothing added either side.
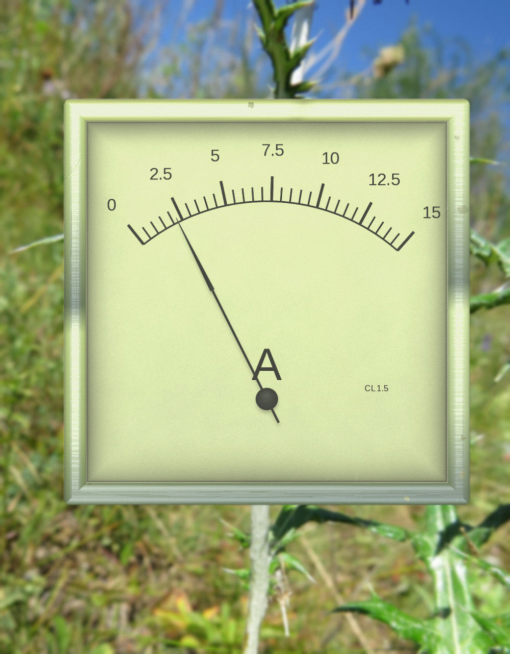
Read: 2.25A
